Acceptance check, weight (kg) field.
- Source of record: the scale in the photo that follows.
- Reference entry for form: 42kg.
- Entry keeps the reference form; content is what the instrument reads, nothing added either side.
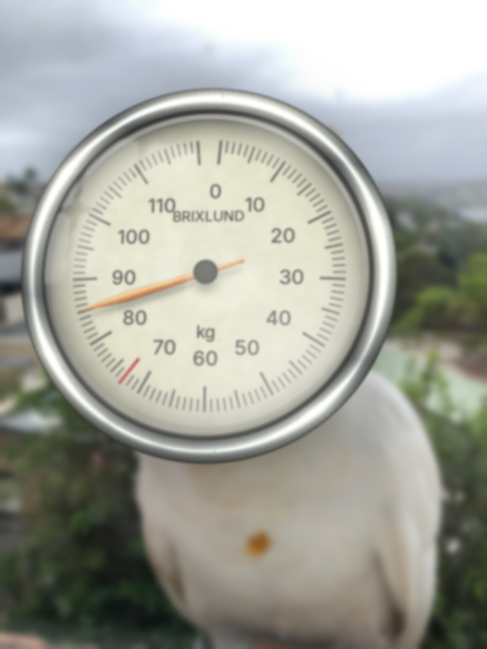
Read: 85kg
